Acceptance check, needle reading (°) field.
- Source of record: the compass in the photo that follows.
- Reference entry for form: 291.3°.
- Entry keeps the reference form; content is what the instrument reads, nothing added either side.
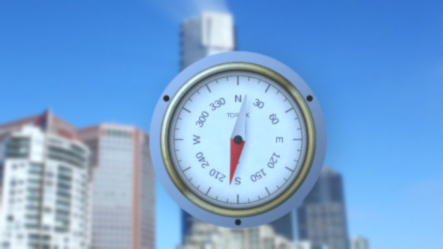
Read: 190°
